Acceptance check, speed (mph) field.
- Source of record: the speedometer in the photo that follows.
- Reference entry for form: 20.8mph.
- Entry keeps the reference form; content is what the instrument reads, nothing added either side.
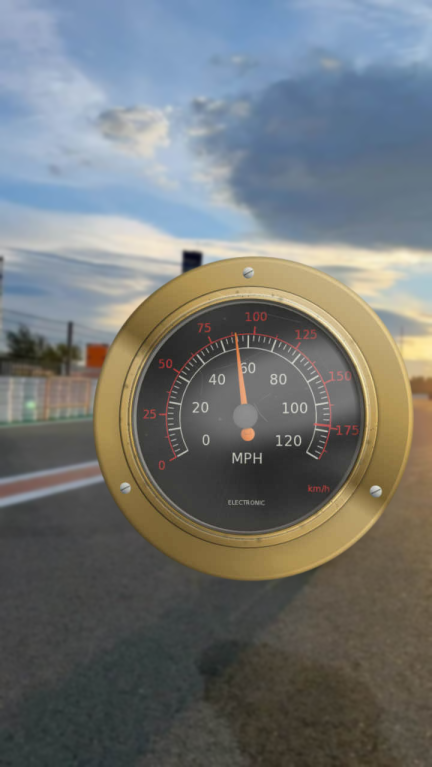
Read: 56mph
